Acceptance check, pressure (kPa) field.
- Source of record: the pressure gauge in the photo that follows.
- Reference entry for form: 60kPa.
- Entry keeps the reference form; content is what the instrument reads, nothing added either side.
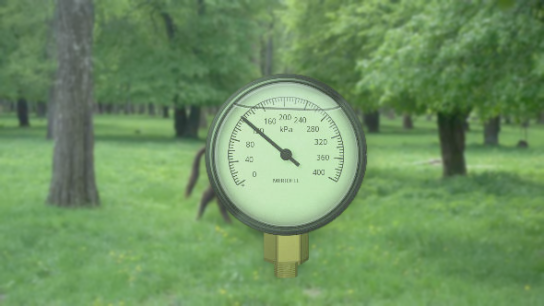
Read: 120kPa
